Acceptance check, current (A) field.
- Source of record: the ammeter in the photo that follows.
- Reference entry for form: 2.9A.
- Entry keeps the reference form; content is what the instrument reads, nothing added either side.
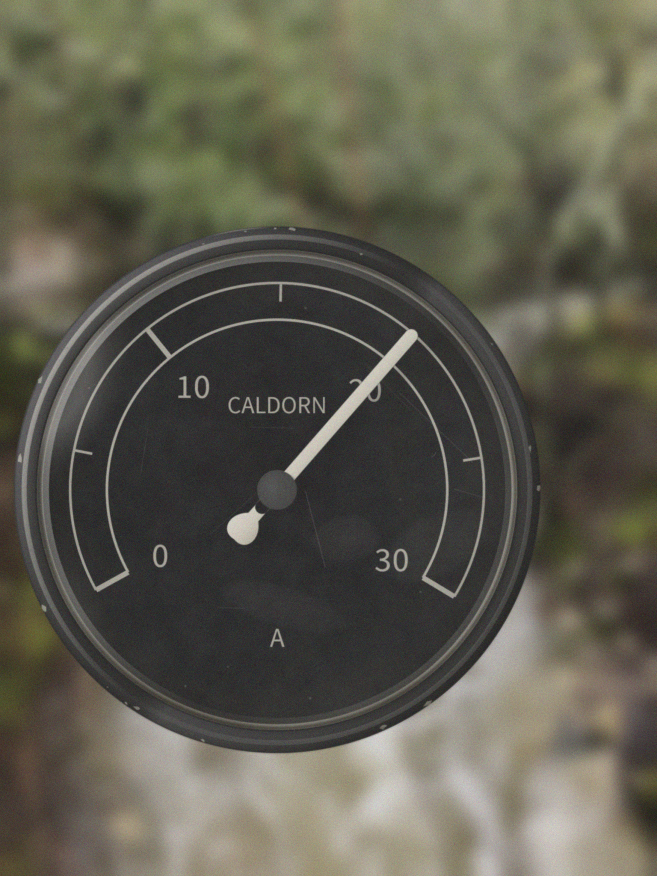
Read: 20A
